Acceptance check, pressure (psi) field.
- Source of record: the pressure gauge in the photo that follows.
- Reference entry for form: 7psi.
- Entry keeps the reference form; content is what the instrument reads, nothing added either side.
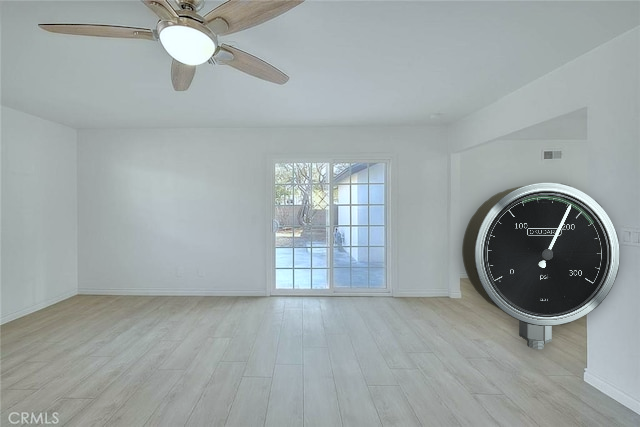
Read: 180psi
